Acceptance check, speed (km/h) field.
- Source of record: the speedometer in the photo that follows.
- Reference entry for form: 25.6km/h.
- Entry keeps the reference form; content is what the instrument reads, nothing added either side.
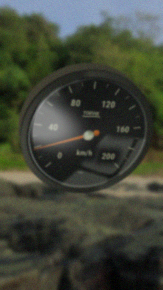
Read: 20km/h
